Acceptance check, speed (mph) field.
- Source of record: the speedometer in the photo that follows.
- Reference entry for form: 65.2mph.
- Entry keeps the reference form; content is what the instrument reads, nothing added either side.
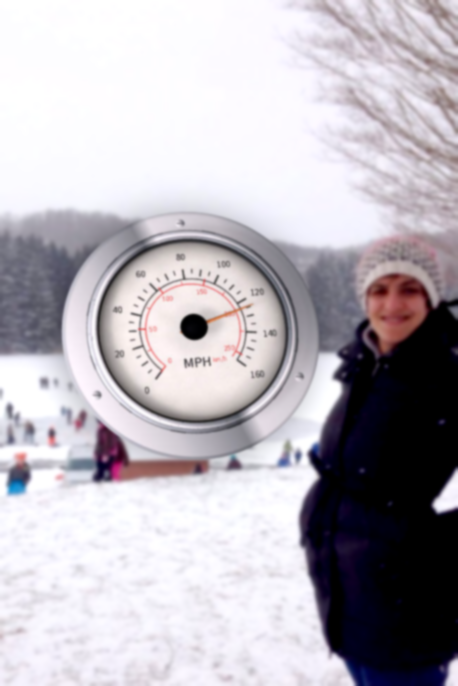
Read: 125mph
